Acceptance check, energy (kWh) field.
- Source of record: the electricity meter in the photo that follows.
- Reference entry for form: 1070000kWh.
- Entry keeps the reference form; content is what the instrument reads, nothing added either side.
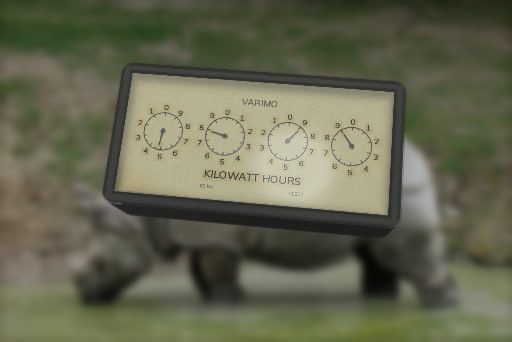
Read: 4789kWh
